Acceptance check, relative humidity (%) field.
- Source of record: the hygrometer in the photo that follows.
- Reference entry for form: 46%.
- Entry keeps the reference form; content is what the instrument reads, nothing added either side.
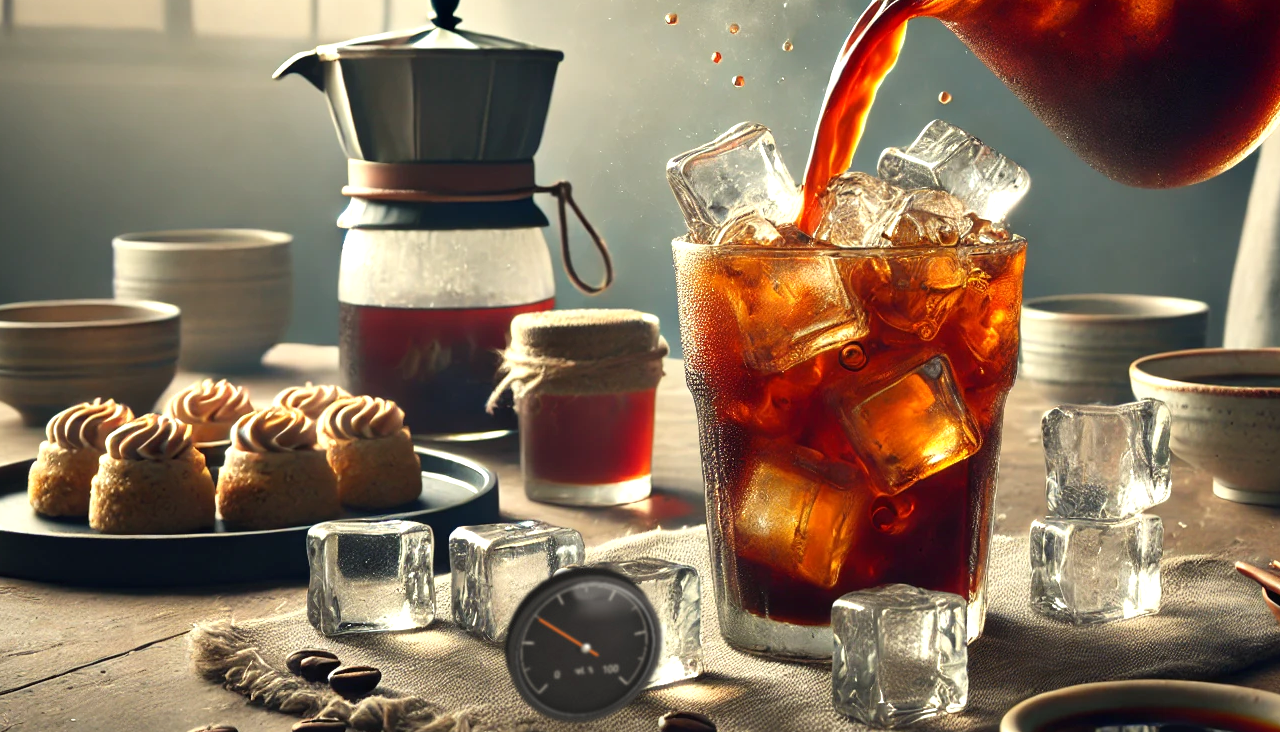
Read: 30%
